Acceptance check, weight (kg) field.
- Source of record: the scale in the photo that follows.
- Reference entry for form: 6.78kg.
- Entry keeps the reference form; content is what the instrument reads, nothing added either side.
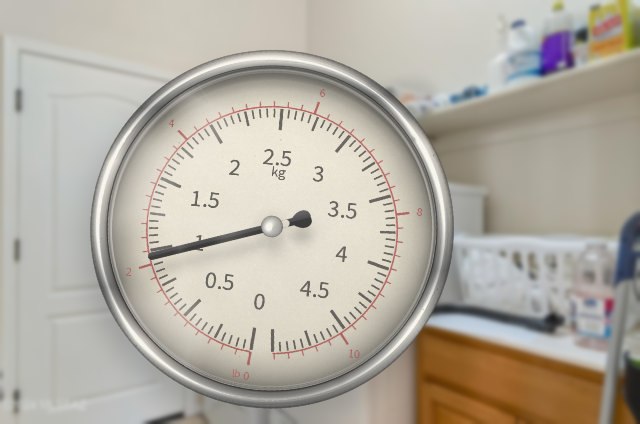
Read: 0.95kg
